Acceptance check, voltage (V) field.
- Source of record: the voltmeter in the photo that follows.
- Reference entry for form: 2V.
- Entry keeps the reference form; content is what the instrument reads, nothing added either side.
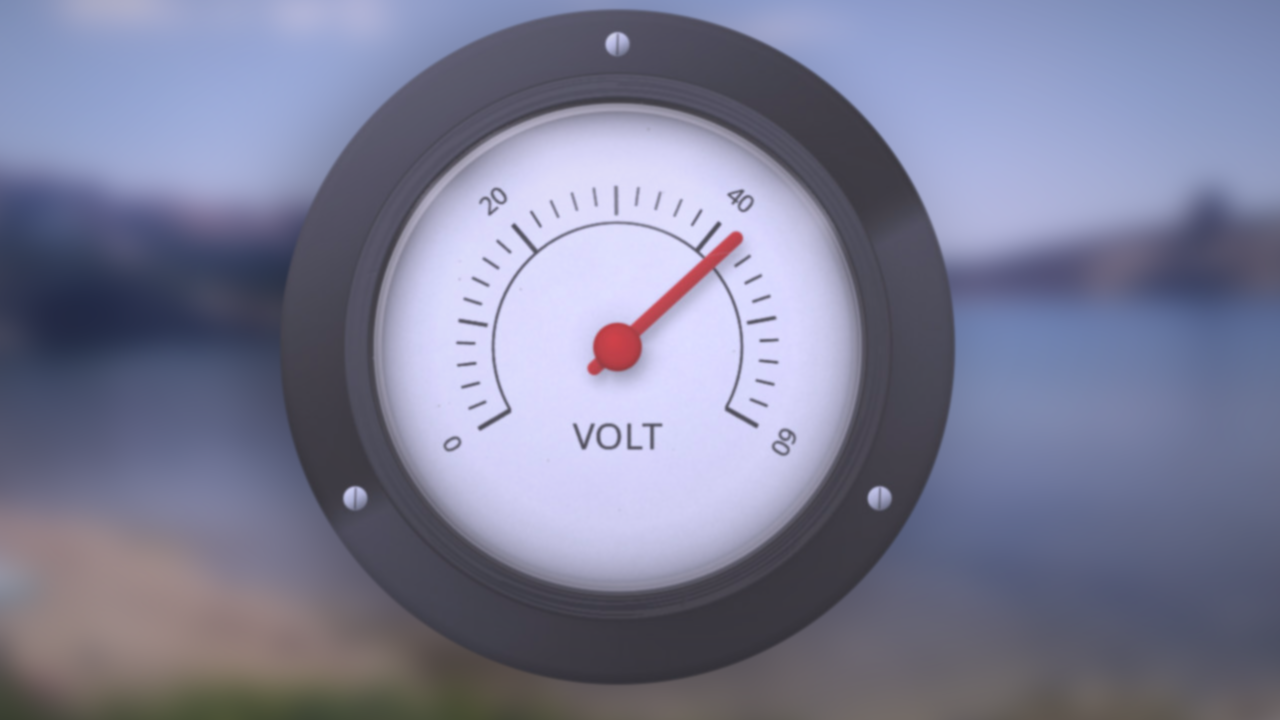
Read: 42V
